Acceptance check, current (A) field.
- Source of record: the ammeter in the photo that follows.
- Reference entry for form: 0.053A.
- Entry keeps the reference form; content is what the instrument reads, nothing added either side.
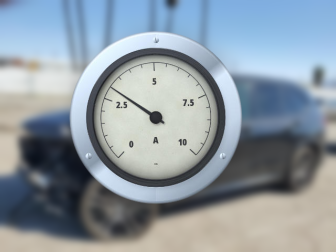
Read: 3A
